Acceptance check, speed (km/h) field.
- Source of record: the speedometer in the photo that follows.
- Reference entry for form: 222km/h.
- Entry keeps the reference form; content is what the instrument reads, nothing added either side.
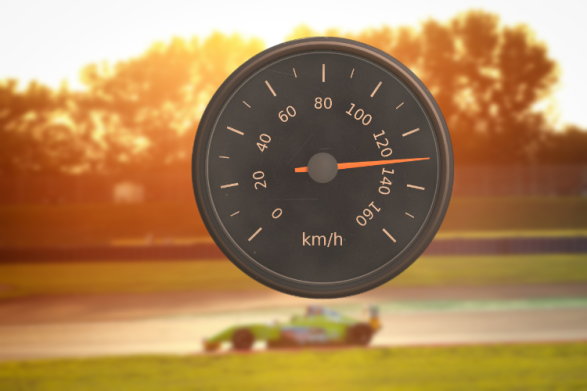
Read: 130km/h
